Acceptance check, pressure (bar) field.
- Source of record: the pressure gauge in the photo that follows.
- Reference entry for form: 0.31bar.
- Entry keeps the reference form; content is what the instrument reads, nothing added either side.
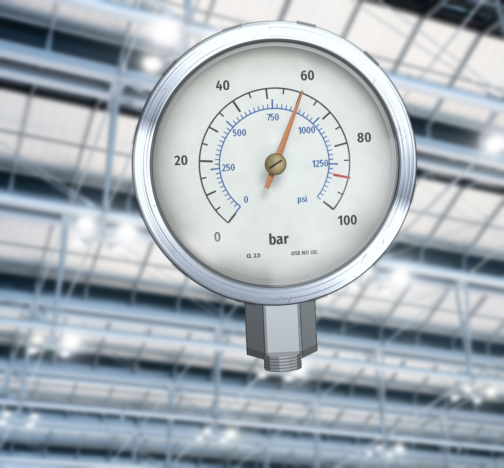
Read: 60bar
